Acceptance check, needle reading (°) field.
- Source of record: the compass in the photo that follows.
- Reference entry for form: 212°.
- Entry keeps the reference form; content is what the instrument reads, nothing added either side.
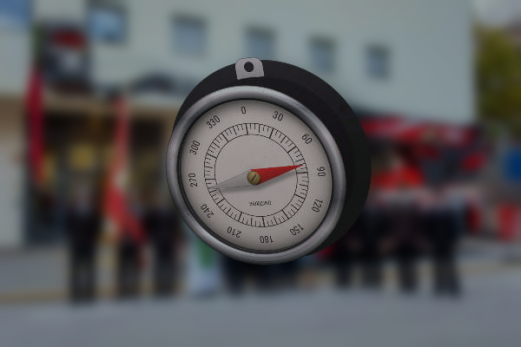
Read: 80°
